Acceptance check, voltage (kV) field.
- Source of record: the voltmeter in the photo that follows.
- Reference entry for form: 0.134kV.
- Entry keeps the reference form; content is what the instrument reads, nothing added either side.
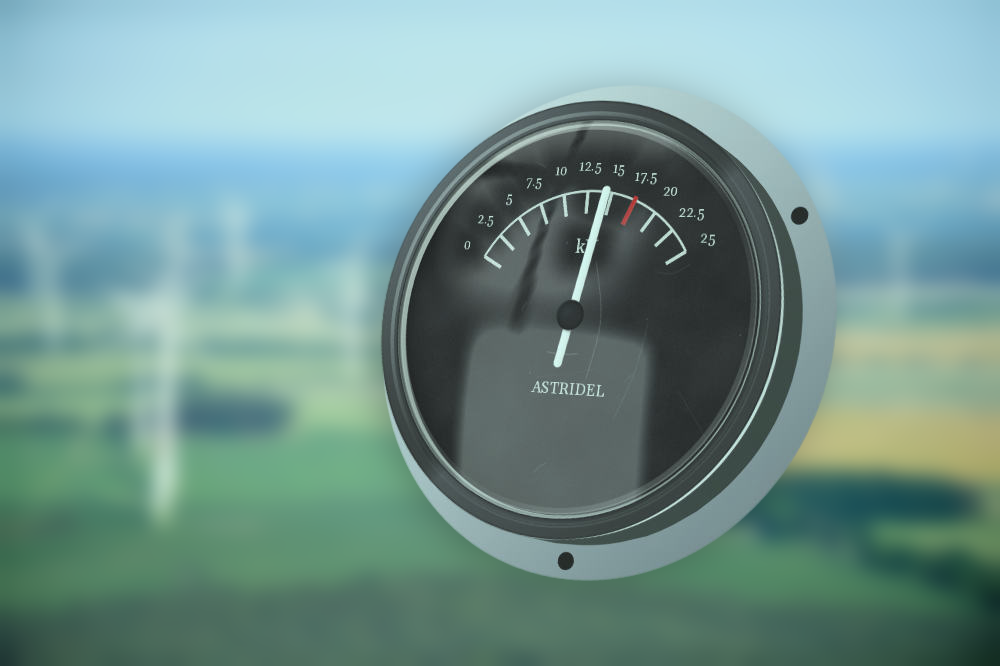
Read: 15kV
